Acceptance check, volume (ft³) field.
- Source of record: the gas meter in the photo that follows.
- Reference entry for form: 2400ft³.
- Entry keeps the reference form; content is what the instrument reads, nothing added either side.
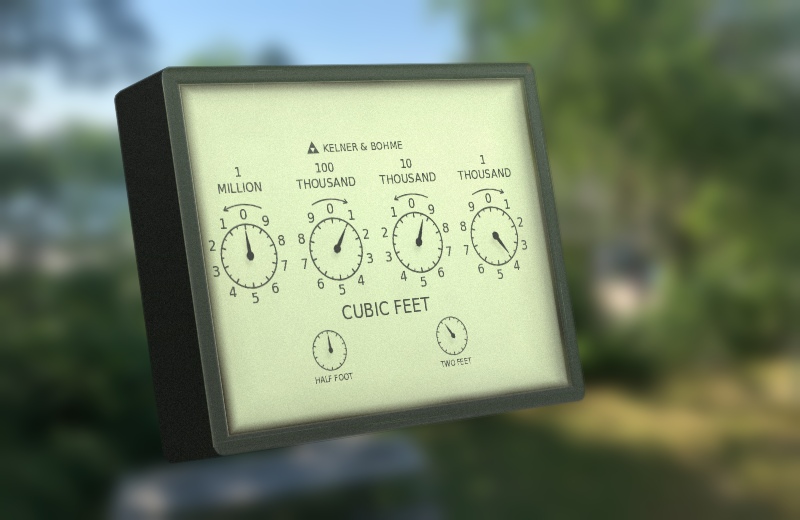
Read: 9400ft³
